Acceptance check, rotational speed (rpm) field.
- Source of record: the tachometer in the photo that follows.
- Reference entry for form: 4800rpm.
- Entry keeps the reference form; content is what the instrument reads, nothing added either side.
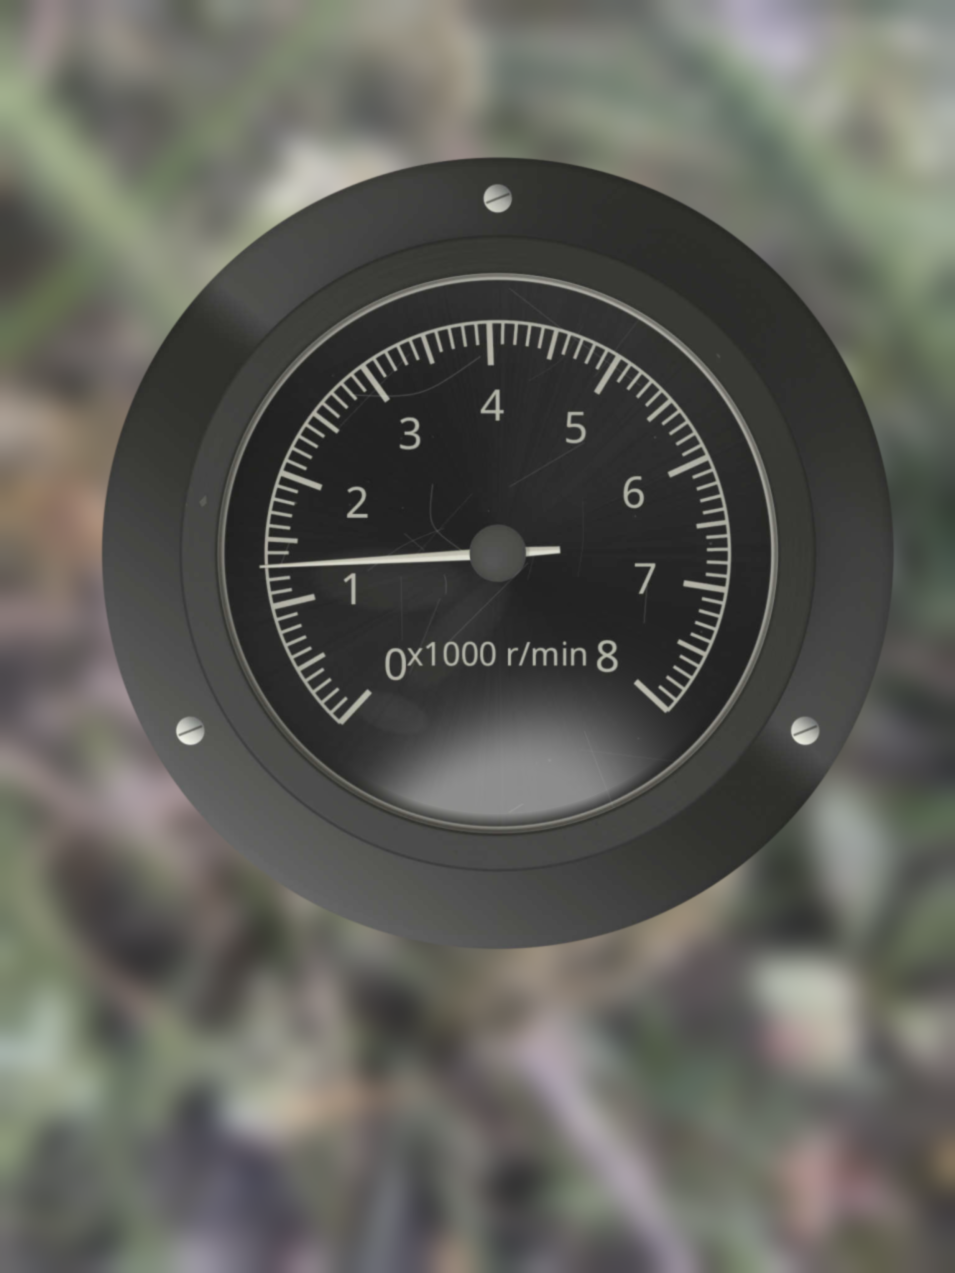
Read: 1300rpm
